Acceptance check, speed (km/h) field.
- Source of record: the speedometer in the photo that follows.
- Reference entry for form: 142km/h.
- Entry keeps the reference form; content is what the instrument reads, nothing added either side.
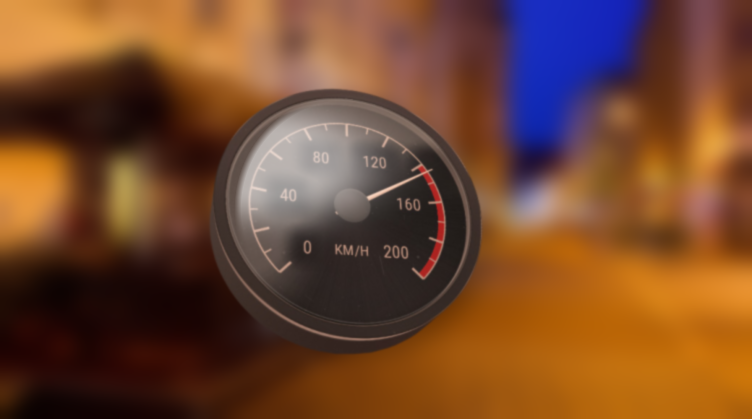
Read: 145km/h
